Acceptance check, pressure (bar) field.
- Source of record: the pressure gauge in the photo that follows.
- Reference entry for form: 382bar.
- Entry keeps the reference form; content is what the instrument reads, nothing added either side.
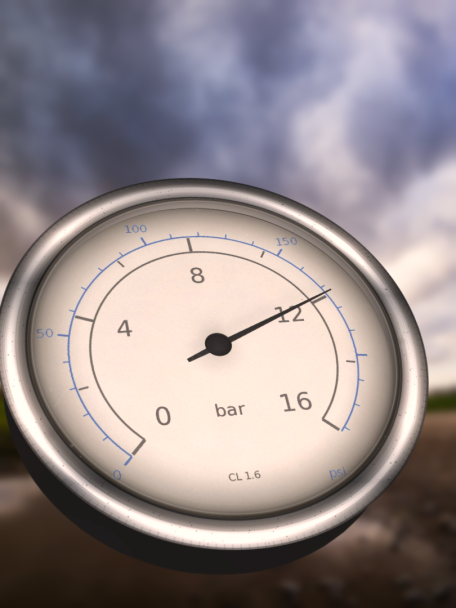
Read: 12bar
